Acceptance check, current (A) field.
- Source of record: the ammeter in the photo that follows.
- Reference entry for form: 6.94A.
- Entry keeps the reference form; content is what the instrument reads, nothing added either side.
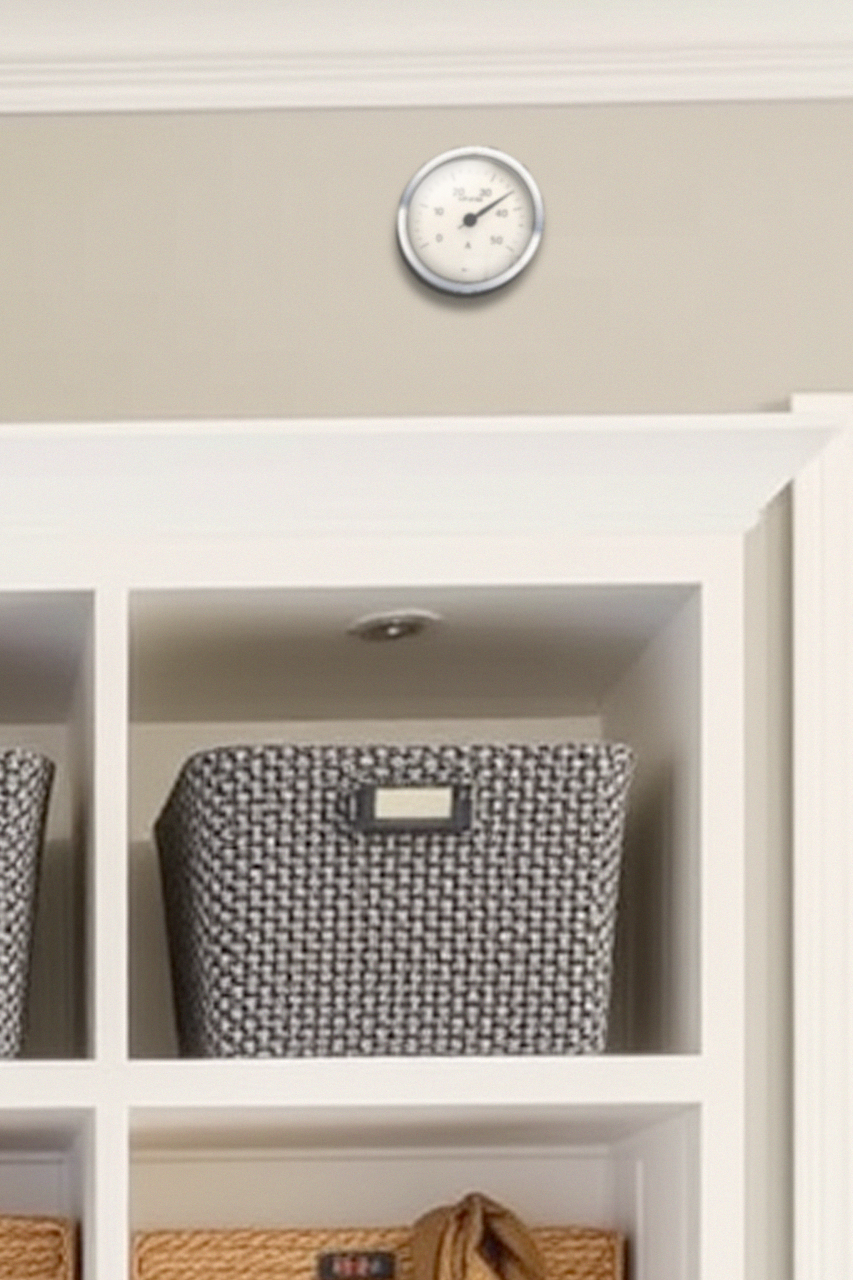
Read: 36A
